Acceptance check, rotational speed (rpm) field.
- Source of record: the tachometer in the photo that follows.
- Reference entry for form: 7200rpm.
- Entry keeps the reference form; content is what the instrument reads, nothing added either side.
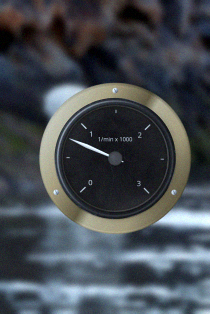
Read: 750rpm
